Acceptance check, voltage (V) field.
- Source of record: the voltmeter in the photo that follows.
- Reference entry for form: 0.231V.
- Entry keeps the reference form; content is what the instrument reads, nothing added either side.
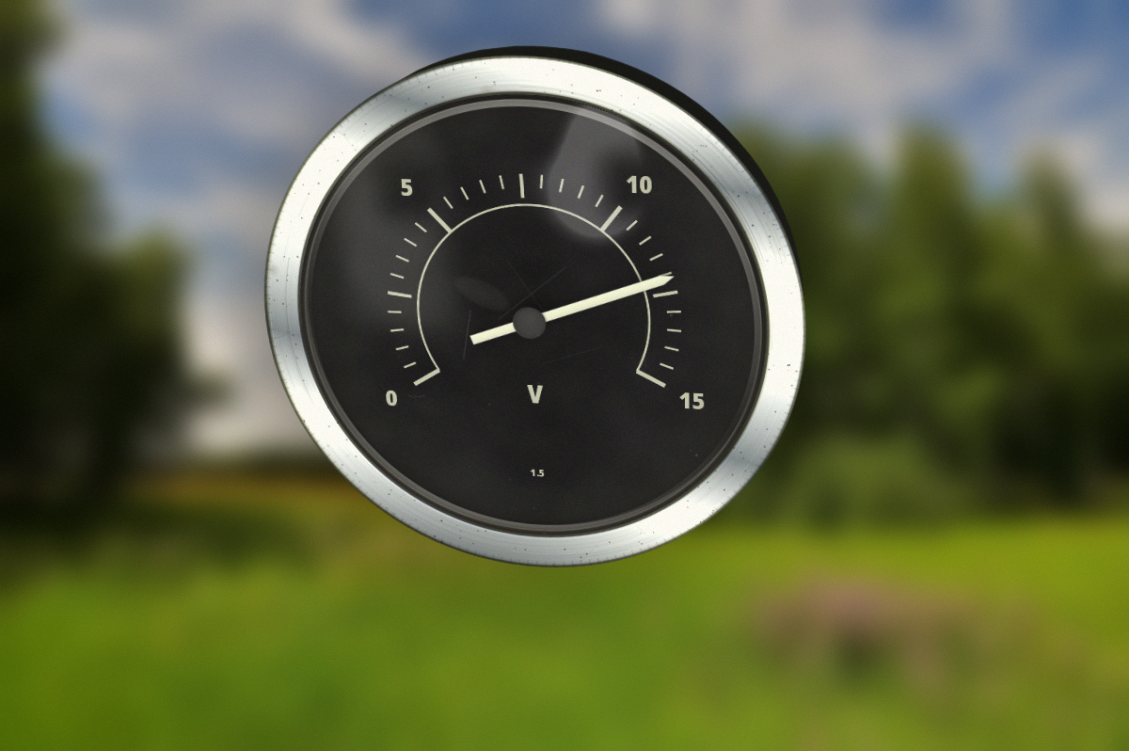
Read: 12V
